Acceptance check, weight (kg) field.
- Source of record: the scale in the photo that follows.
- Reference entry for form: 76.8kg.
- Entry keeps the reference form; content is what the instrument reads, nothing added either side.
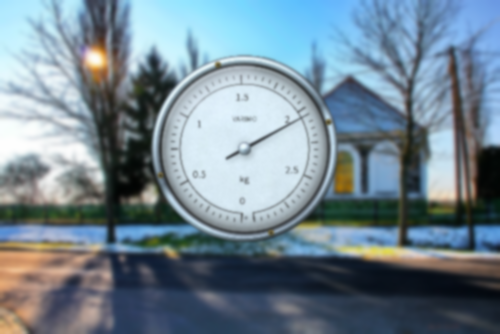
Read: 2.05kg
